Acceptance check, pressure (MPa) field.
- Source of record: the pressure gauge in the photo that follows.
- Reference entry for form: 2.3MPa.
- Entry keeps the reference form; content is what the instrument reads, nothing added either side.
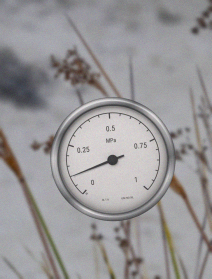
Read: 0.1MPa
